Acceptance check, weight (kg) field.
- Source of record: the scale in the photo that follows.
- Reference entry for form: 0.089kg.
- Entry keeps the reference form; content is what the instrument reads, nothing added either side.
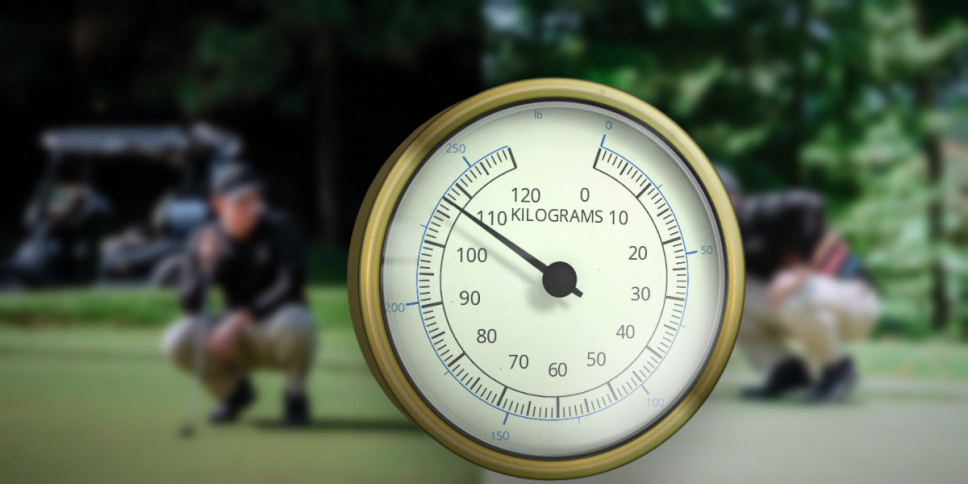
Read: 107kg
